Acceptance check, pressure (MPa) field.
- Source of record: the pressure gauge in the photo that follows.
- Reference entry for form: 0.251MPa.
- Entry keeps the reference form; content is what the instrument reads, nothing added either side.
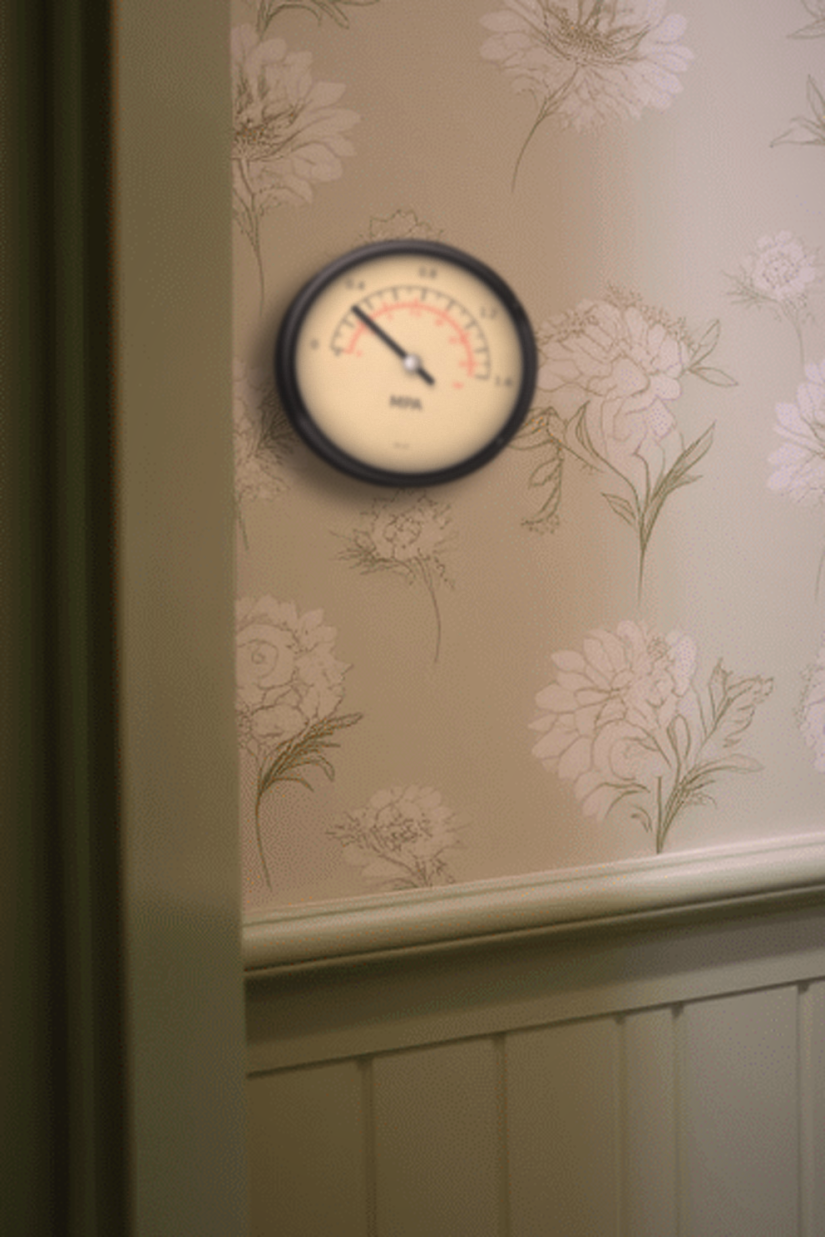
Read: 0.3MPa
